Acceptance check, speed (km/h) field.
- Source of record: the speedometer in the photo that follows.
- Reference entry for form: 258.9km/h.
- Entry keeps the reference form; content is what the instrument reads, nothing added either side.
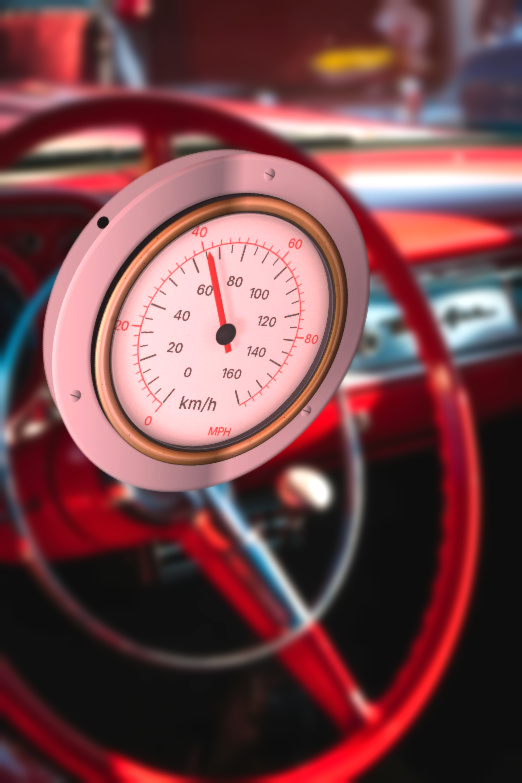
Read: 65km/h
